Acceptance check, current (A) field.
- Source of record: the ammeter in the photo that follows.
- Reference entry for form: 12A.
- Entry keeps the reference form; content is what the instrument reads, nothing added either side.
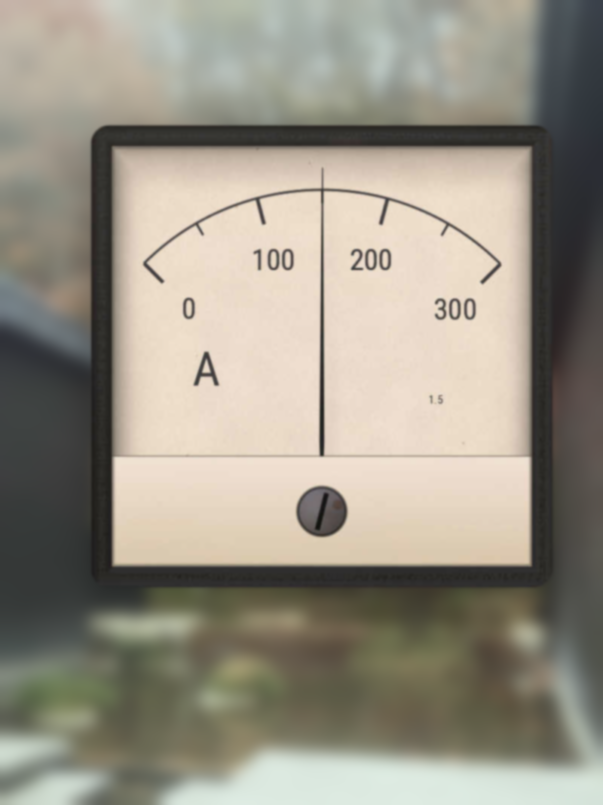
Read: 150A
